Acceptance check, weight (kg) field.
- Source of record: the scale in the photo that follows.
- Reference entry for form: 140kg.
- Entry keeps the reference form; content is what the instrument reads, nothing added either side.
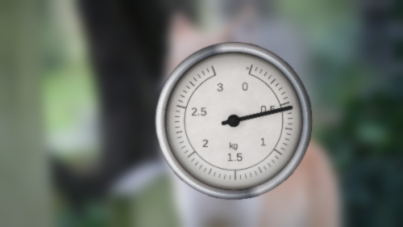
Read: 0.55kg
